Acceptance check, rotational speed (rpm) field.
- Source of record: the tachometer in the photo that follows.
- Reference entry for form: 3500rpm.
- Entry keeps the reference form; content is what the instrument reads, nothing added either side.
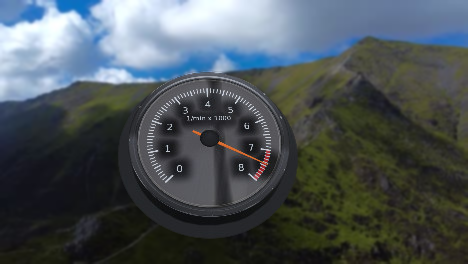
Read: 7500rpm
